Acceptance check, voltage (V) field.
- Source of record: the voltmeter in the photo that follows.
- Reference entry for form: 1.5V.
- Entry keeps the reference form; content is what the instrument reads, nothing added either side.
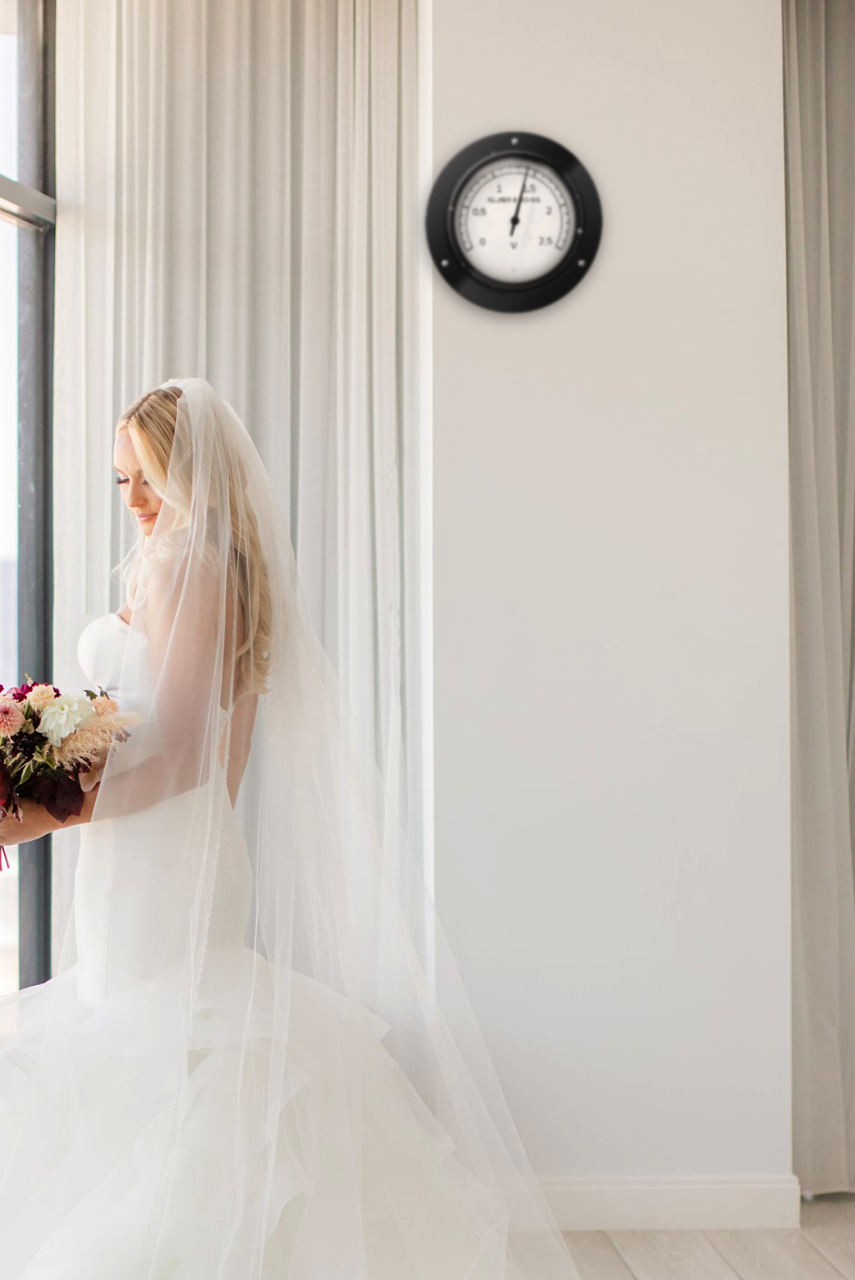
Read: 1.4V
